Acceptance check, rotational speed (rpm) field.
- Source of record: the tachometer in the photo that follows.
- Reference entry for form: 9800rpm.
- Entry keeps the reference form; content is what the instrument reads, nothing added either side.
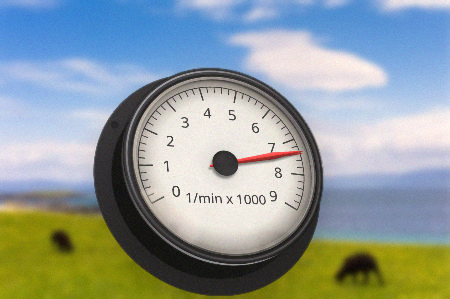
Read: 7400rpm
